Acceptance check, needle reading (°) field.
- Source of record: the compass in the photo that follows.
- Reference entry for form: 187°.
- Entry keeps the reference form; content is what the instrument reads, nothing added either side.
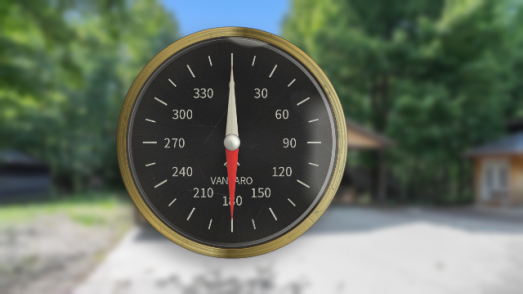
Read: 180°
